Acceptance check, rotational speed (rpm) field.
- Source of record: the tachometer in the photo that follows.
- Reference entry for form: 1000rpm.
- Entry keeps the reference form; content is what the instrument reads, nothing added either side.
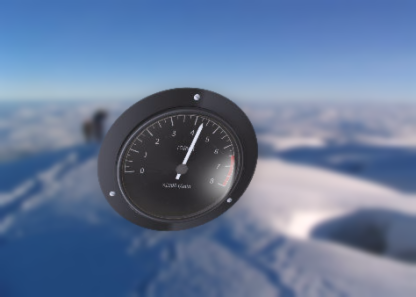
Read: 4250rpm
